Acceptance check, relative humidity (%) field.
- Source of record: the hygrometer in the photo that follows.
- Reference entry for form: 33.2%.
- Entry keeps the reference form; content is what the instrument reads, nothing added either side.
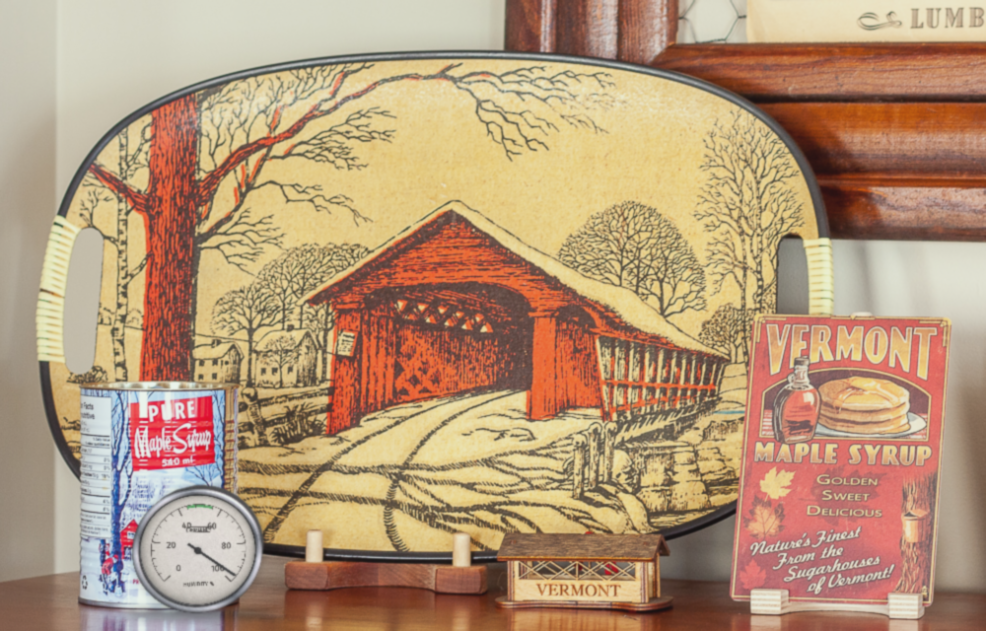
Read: 96%
